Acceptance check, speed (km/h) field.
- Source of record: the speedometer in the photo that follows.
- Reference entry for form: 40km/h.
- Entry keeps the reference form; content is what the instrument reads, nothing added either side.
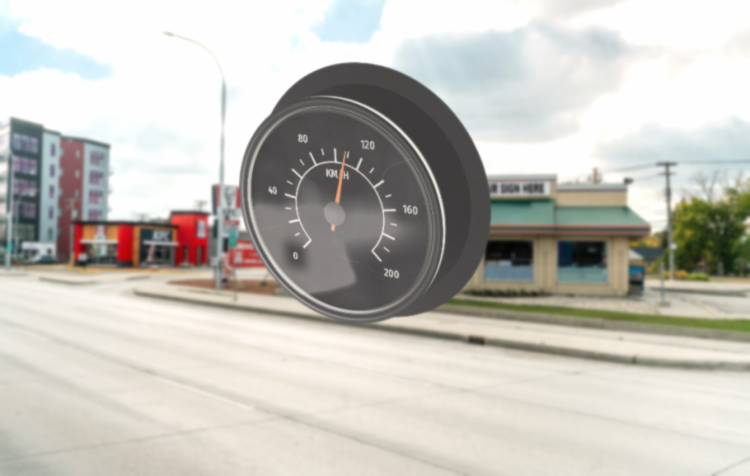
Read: 110km/h
